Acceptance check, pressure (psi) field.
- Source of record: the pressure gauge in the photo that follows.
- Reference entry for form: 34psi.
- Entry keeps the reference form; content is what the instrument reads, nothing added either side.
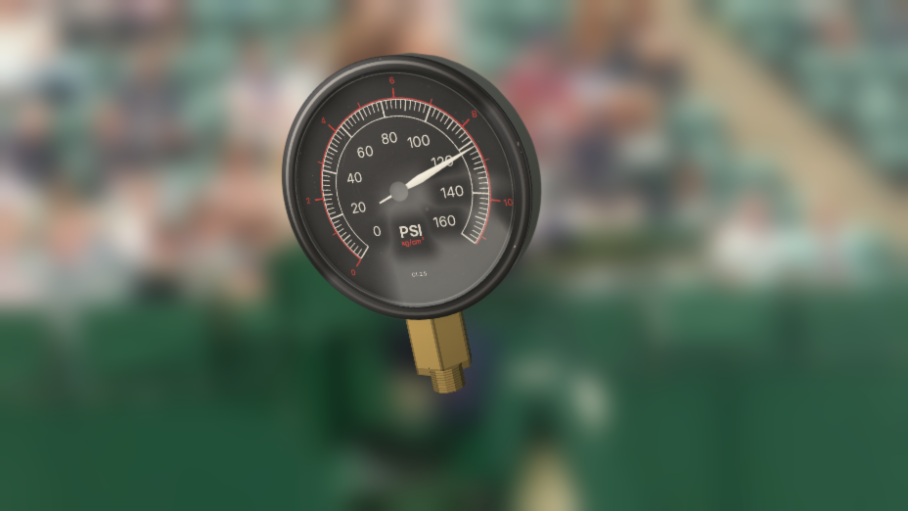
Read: 122psi
